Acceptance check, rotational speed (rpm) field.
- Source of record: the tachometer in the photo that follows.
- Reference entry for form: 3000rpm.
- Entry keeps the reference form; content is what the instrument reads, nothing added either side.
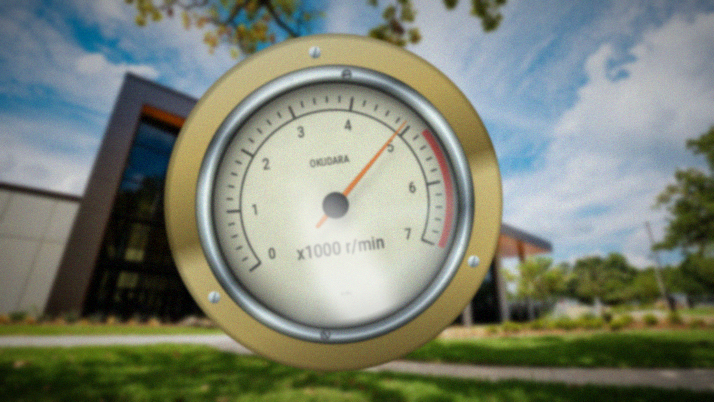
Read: 4900rpm
